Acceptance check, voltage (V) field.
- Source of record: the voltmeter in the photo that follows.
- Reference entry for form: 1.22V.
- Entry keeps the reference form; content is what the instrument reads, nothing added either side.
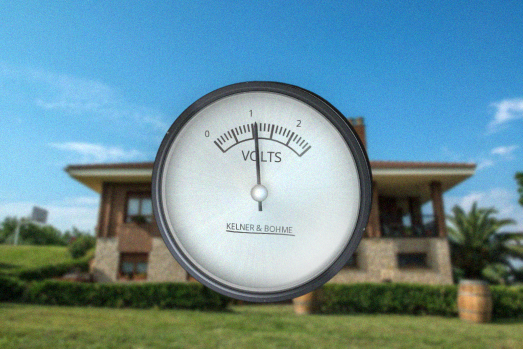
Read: 1.1V
